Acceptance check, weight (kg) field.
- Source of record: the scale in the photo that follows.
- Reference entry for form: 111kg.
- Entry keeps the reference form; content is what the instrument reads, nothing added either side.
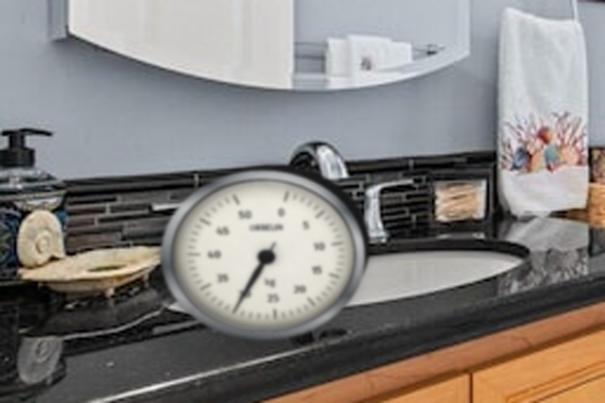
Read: 30kg
